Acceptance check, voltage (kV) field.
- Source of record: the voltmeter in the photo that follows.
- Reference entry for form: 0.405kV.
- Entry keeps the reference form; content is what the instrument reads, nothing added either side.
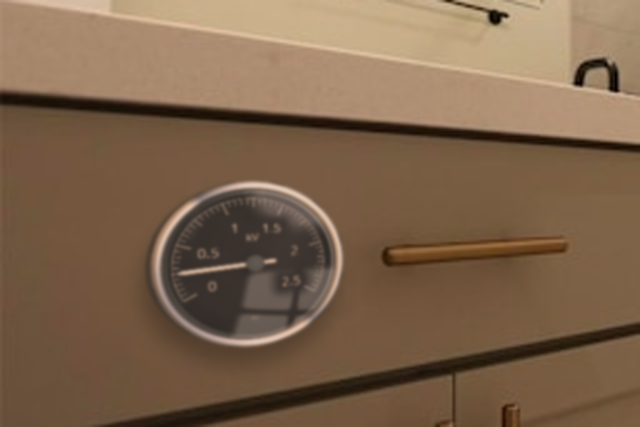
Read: 0.25kV
